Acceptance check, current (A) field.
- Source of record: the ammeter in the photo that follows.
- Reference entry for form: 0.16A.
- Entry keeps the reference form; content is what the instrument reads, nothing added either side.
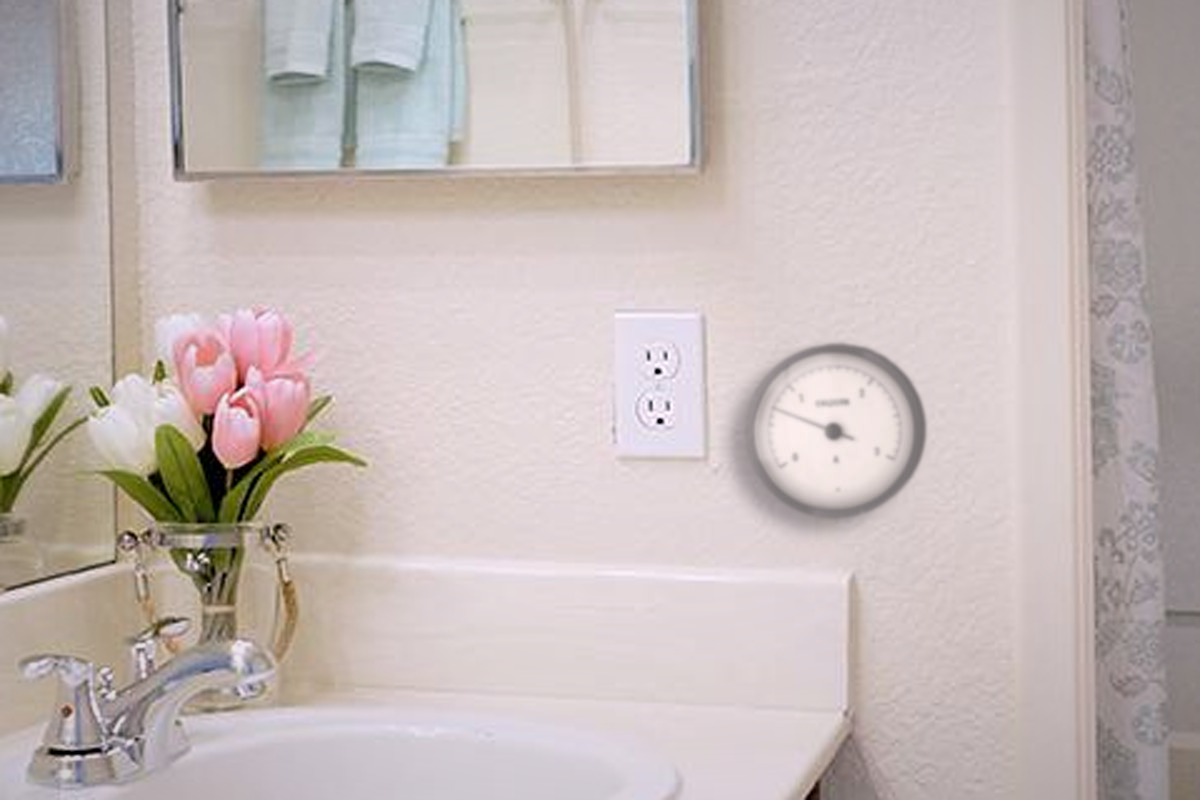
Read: 0.7A
